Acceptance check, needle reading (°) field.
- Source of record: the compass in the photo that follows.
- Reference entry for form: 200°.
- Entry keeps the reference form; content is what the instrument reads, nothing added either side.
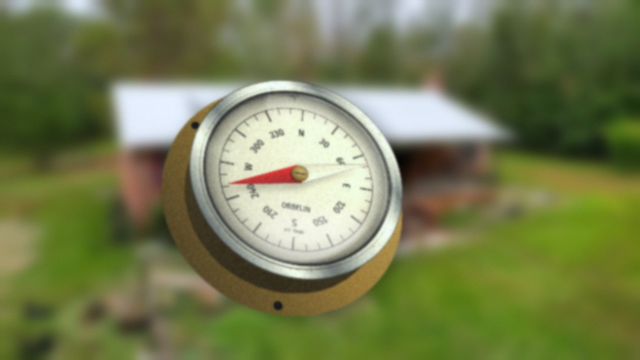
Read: 250°
